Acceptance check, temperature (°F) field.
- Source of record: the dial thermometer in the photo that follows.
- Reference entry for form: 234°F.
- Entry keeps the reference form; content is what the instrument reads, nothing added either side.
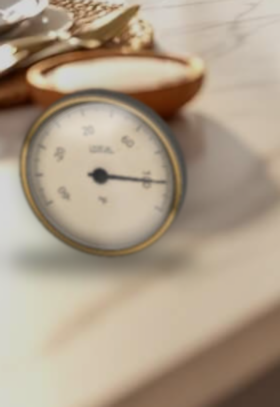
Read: 100°F
